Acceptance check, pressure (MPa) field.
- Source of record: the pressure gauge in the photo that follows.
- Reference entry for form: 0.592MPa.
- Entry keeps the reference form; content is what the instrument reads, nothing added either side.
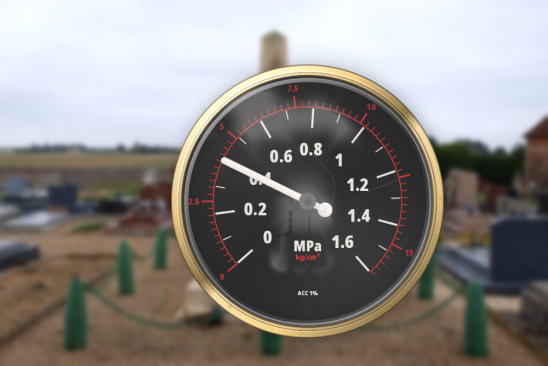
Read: 0.4MPa
